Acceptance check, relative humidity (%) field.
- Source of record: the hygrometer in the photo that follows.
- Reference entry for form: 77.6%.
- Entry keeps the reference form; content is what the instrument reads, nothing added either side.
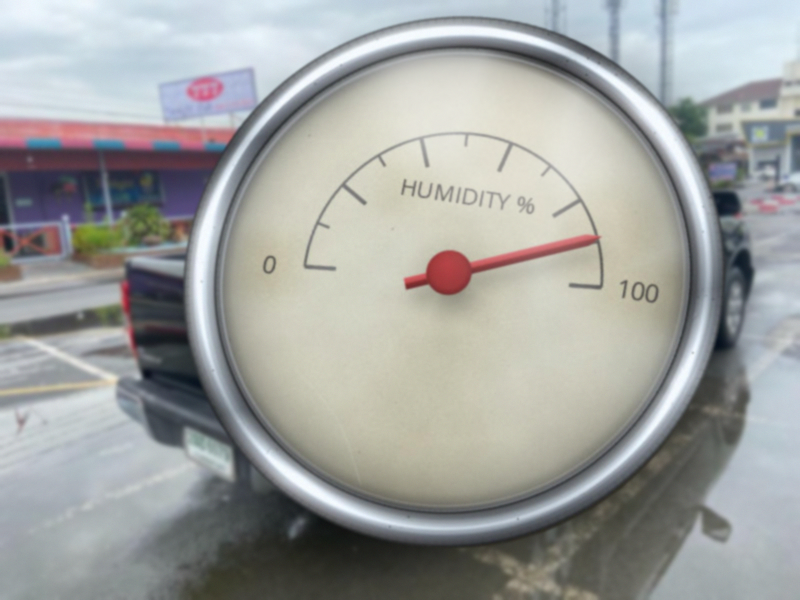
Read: 90%
